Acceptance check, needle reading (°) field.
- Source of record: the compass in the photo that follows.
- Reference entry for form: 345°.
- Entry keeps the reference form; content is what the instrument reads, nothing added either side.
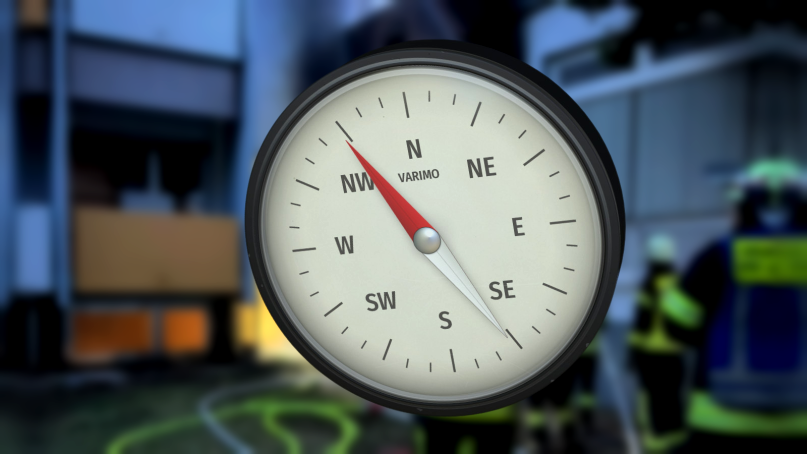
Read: 330°
